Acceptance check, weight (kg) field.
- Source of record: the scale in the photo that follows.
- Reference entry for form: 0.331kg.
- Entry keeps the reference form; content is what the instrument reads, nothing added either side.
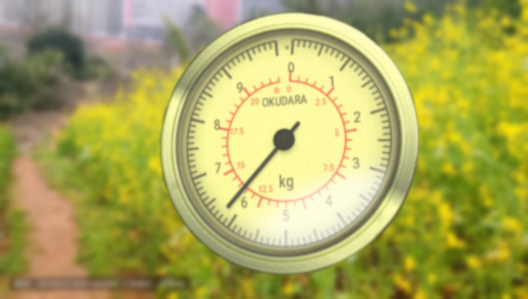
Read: 6.2kg
